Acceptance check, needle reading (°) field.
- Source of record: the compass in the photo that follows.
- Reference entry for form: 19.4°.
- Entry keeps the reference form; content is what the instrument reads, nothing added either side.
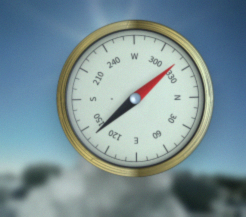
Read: 320°
